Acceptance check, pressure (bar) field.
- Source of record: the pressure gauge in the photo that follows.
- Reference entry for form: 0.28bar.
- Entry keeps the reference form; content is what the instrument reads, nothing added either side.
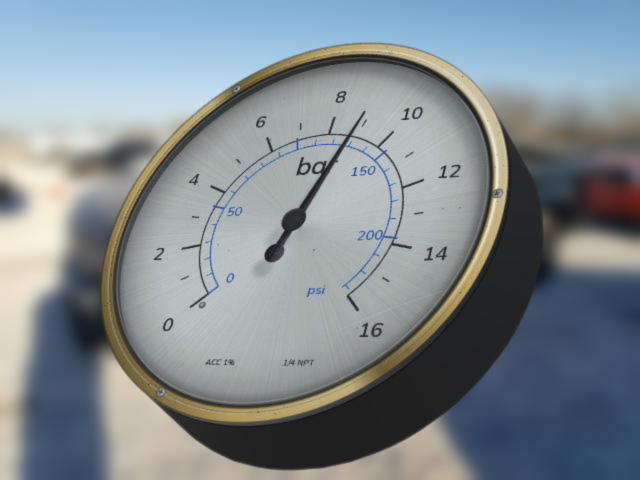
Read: 9bar
